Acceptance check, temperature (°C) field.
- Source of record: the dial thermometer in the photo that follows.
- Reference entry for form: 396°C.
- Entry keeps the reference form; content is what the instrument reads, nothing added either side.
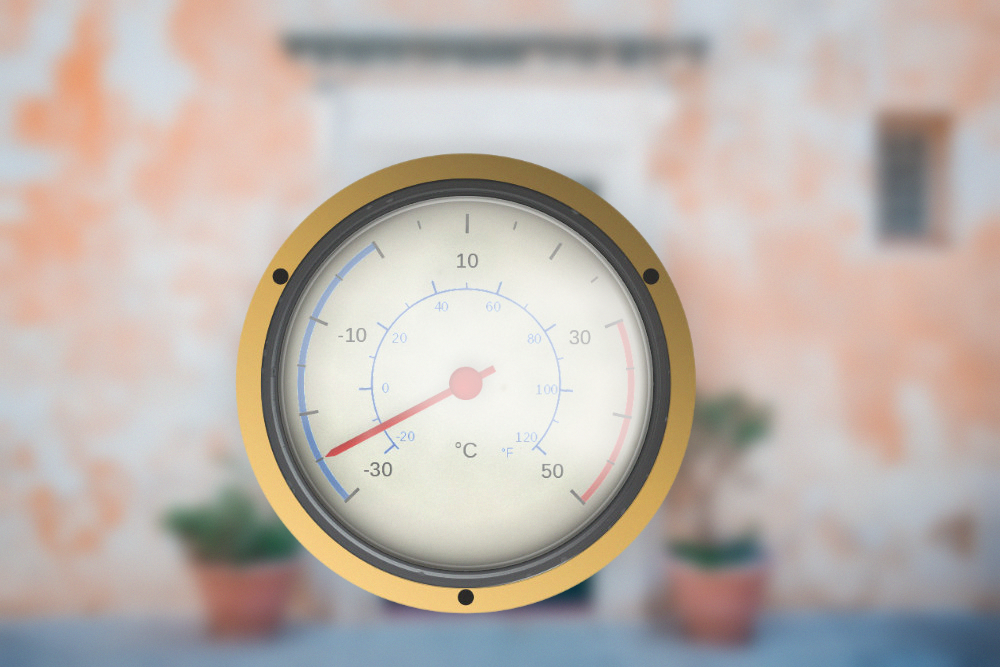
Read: -25°C
